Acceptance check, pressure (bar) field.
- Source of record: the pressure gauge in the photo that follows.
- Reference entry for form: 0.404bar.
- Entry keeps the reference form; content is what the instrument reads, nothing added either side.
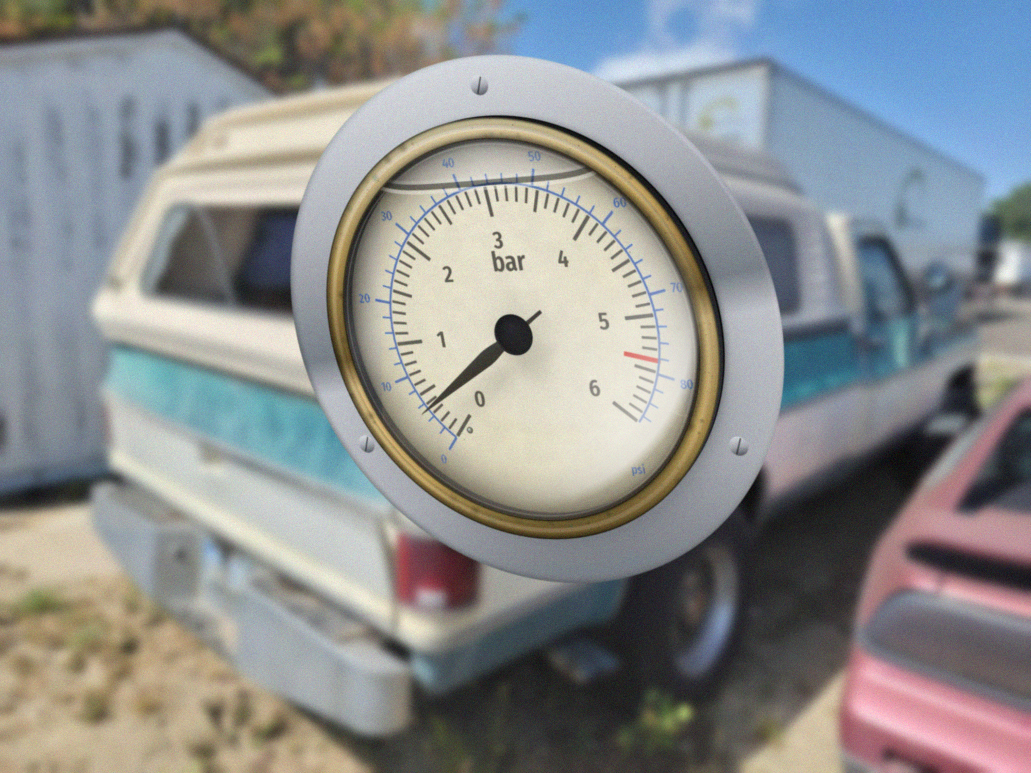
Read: 0.35bar
